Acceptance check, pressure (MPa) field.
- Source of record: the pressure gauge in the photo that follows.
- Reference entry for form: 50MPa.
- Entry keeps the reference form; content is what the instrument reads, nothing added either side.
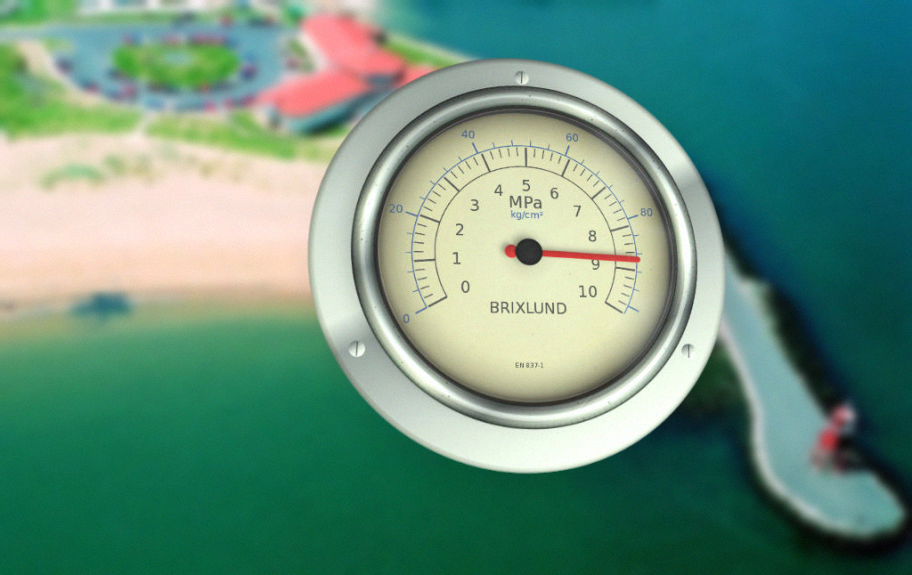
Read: 8.8MPa
